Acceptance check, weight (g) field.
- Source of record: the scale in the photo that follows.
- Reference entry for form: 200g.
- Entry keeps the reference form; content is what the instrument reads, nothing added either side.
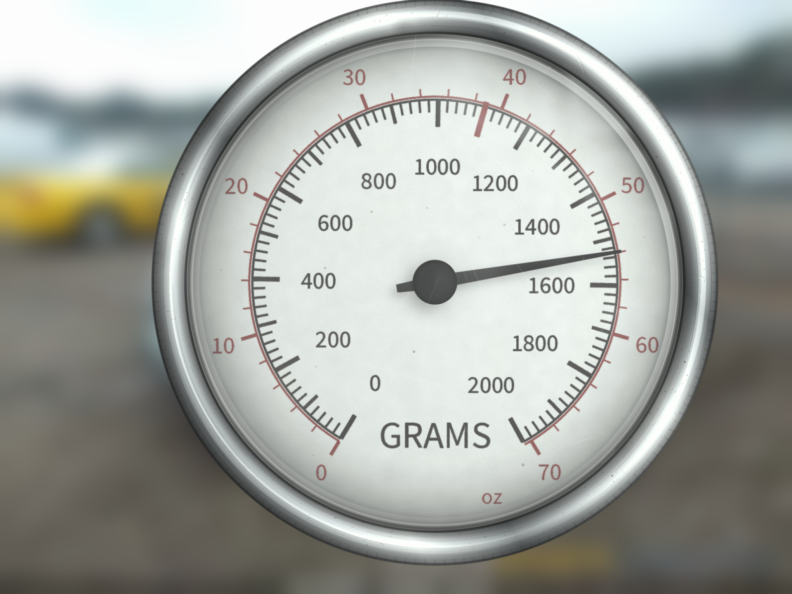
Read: 1530g
